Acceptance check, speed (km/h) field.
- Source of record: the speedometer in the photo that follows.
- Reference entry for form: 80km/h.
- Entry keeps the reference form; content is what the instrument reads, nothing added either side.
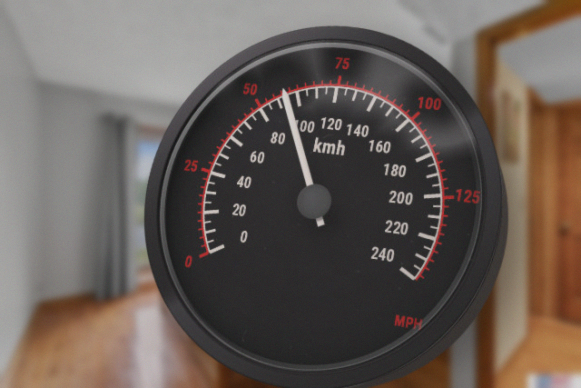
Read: 95km/h
